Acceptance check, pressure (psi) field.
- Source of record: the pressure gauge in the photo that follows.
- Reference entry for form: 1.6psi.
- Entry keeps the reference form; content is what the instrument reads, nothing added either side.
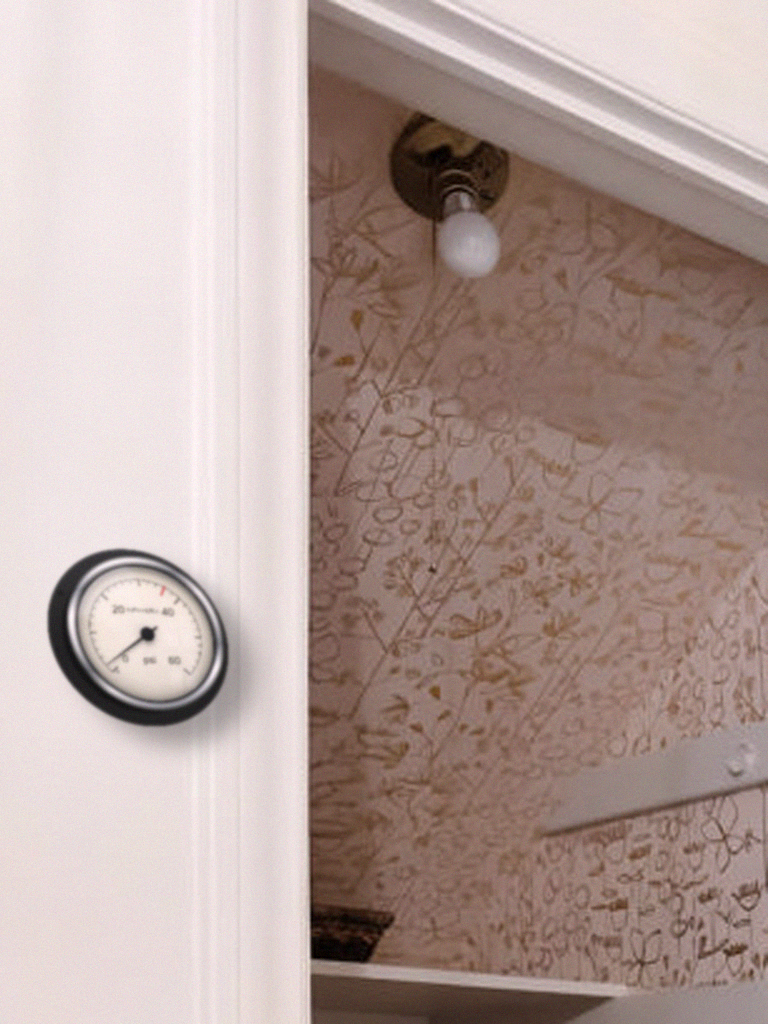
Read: 2psi
